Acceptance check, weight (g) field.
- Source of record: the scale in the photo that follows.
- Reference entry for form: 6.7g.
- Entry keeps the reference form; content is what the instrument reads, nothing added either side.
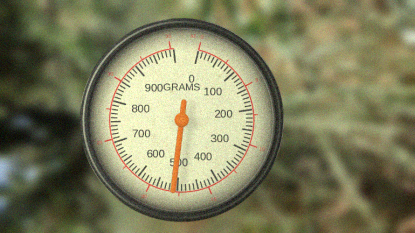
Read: 510g
